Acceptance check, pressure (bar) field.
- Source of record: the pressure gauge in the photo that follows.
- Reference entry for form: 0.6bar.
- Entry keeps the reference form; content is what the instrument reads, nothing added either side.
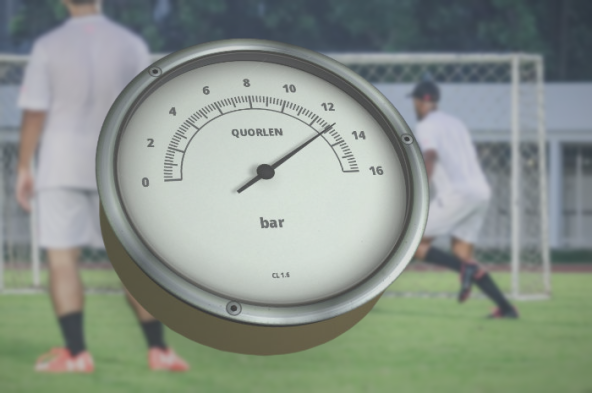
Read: 13bar
